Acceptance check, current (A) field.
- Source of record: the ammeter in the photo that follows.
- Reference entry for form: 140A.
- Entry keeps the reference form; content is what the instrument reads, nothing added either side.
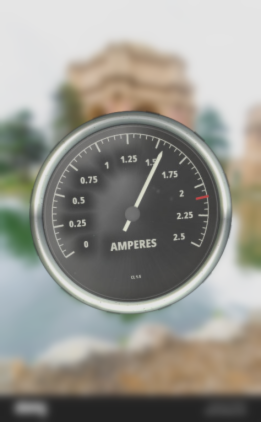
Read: 1.55A
